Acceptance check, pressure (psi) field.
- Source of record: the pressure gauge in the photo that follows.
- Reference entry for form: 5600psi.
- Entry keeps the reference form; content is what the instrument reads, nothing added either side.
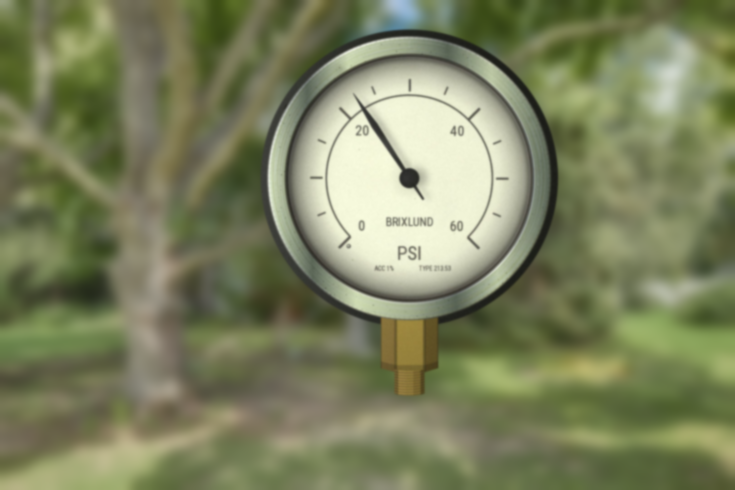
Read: 22.5psi
